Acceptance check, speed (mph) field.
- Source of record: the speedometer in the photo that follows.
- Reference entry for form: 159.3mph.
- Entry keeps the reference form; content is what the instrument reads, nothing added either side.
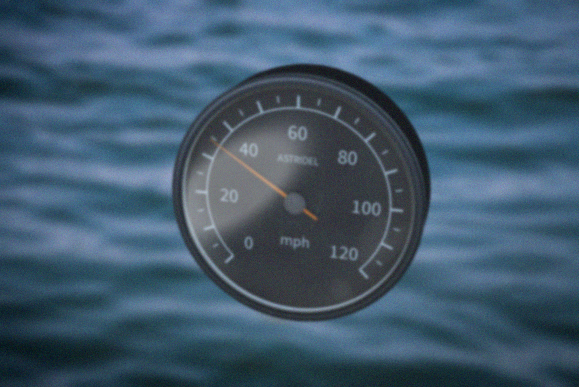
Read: 35mph
